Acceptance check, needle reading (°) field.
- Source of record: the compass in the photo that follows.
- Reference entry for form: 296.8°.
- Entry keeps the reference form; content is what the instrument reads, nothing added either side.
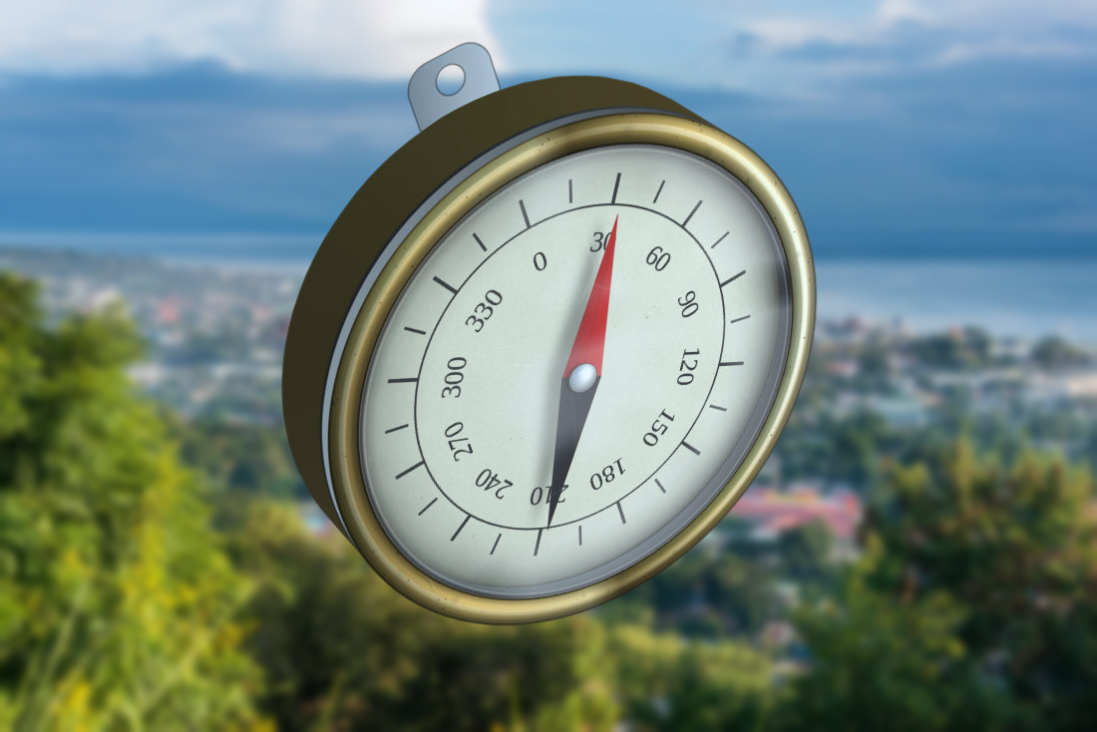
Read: 30°
